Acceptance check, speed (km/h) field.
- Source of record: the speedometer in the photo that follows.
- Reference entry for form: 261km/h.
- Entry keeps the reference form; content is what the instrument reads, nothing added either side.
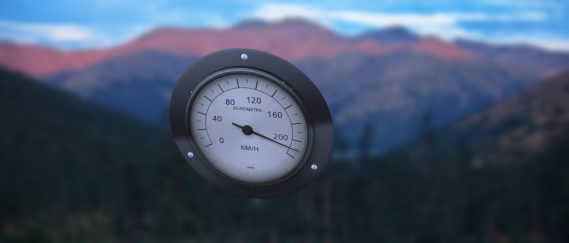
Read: 210km/h
